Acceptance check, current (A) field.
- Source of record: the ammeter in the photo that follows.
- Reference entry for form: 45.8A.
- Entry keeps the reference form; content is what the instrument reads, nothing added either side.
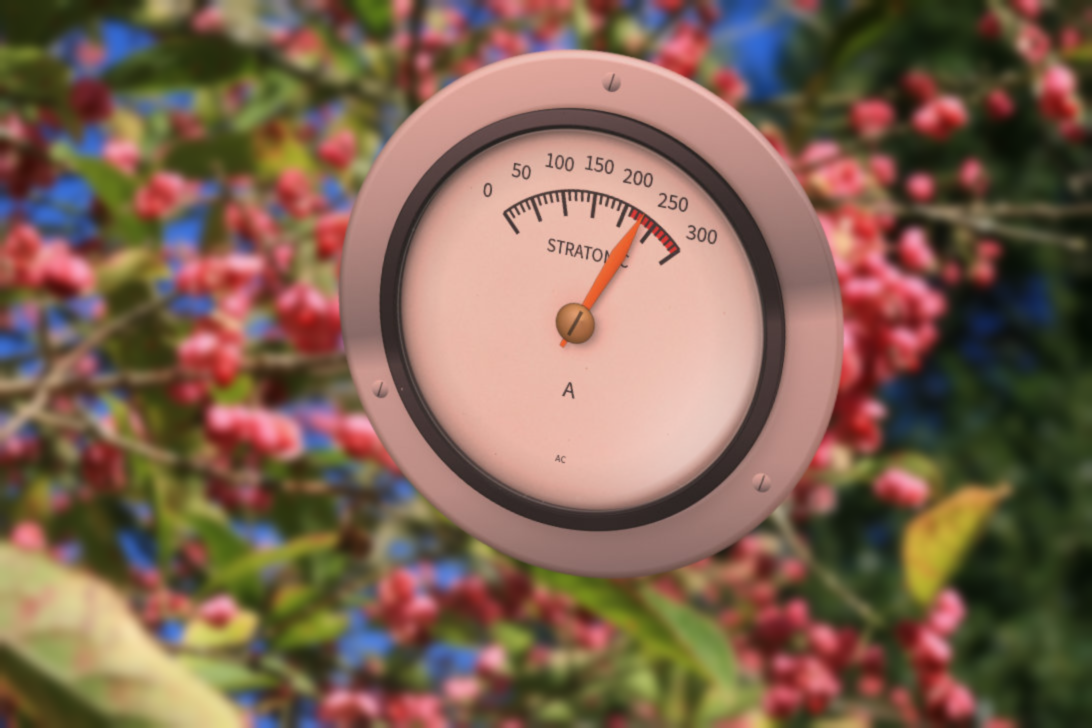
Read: 230A
